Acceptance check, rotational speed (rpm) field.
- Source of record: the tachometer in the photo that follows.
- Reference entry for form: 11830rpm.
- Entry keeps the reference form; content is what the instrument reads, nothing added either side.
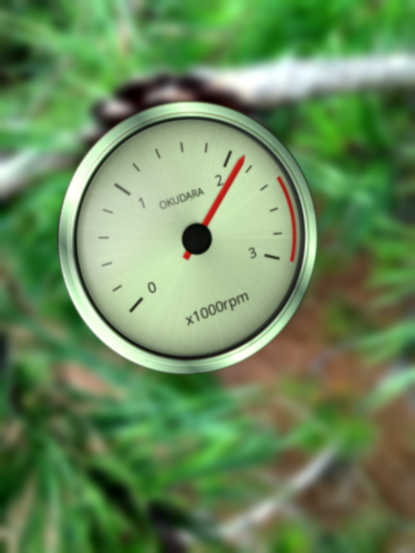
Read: 2100rpm
